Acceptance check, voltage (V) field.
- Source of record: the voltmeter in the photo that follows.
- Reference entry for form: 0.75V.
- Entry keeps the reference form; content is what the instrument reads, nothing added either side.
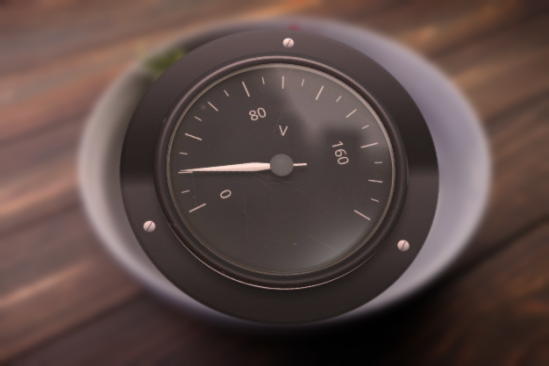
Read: 20V
